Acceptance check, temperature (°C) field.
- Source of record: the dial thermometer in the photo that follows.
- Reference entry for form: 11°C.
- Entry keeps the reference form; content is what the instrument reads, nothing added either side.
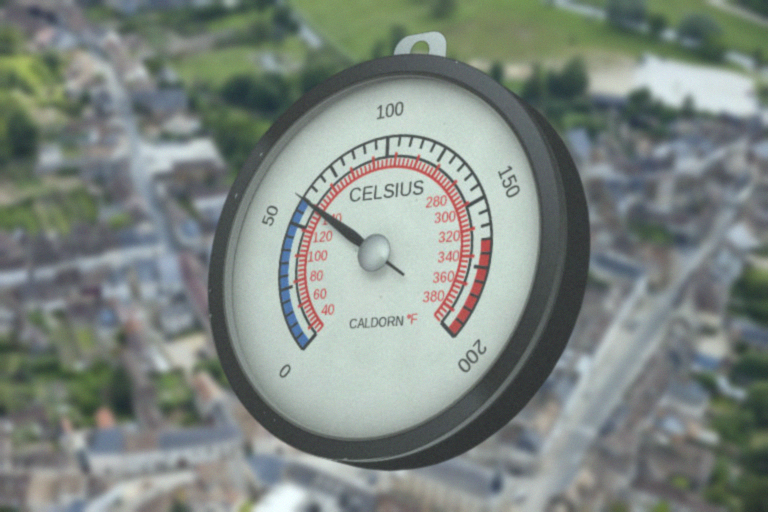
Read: 60°C
